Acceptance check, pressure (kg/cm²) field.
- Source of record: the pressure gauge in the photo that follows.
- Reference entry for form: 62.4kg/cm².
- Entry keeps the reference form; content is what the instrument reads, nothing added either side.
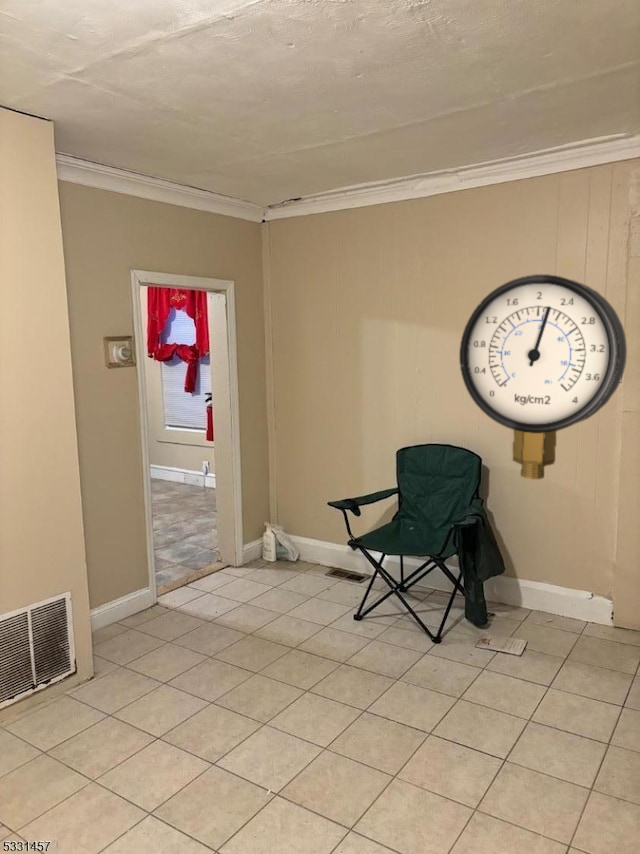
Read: 2.2kg/cm²
